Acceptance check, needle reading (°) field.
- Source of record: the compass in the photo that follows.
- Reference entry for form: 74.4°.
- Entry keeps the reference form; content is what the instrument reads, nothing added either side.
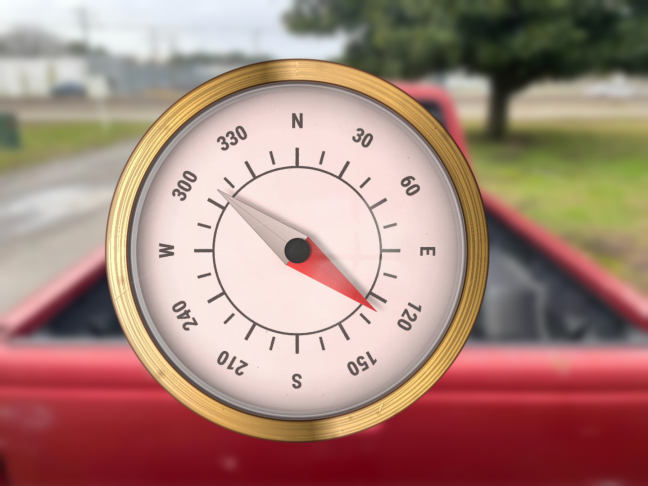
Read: 127.5°
